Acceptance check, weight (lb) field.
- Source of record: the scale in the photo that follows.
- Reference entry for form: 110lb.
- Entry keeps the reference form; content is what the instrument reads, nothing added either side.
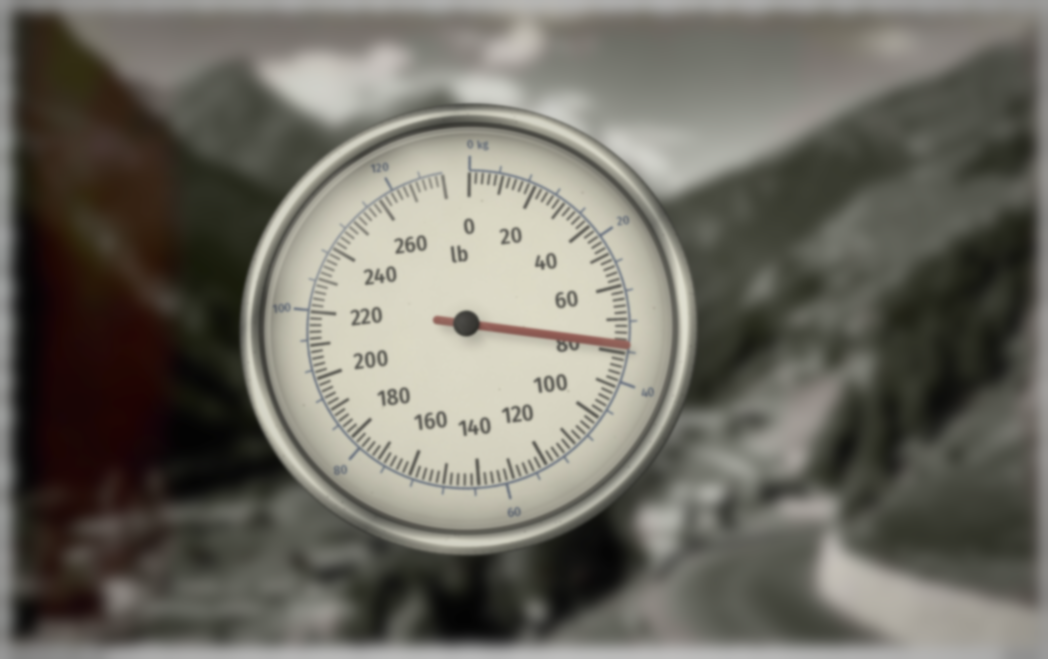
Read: 78lb
